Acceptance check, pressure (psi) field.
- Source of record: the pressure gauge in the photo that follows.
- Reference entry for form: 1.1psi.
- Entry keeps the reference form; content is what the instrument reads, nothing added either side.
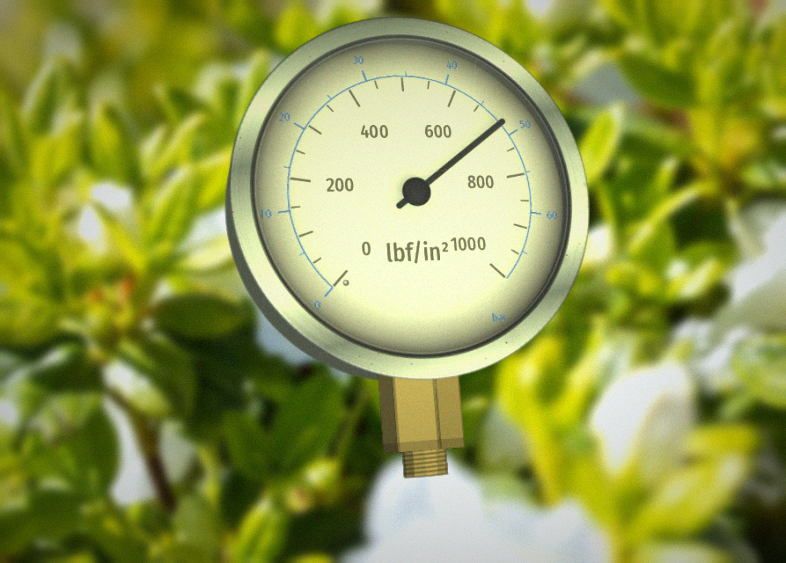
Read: 700psi
